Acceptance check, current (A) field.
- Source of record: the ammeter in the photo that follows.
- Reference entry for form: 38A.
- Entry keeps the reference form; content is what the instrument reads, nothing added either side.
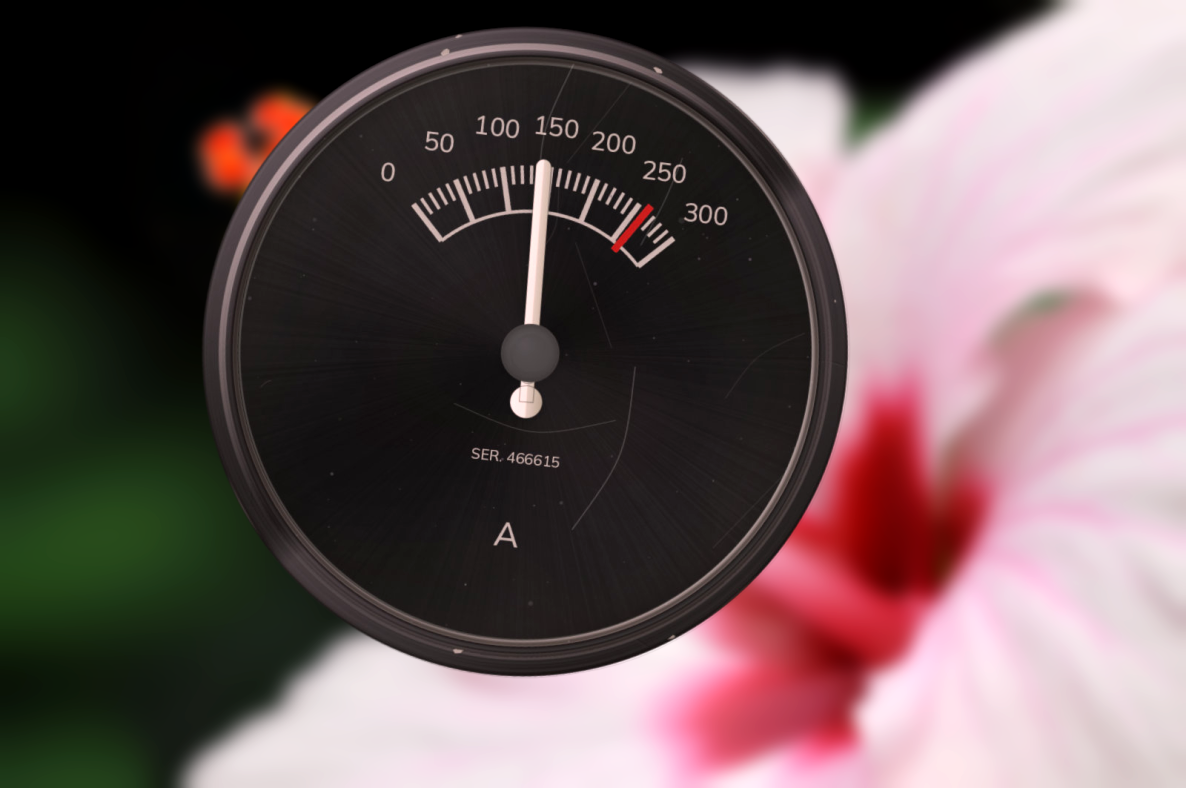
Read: 140A
